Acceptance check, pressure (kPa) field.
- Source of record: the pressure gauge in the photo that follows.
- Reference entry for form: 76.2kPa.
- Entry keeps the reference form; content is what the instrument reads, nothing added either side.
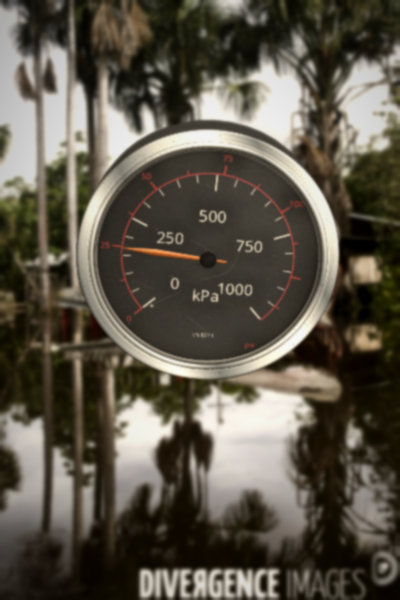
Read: 175kPa
